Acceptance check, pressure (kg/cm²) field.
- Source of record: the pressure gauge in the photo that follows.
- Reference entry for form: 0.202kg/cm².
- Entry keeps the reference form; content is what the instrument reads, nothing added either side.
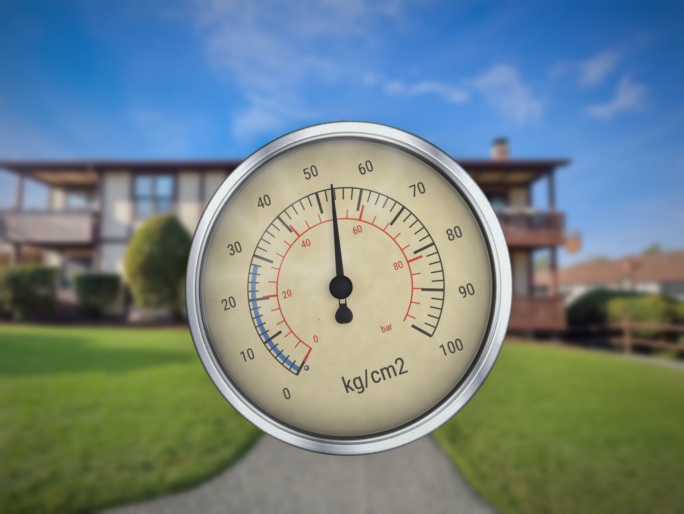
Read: 54kg/cm²
